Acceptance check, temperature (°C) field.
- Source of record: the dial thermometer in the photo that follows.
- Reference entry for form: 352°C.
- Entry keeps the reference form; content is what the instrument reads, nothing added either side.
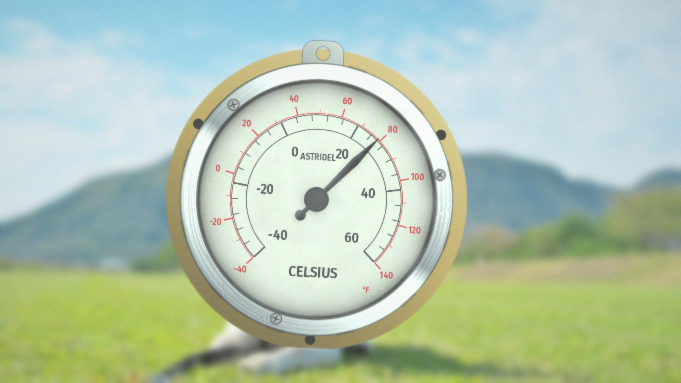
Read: 26°C
